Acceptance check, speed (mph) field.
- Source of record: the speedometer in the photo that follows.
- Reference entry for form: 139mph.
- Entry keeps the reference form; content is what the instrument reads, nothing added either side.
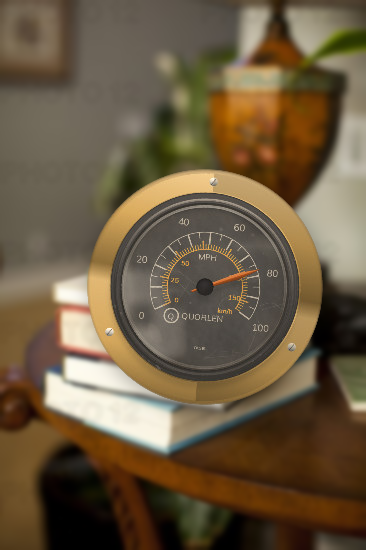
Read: 77.5mph
